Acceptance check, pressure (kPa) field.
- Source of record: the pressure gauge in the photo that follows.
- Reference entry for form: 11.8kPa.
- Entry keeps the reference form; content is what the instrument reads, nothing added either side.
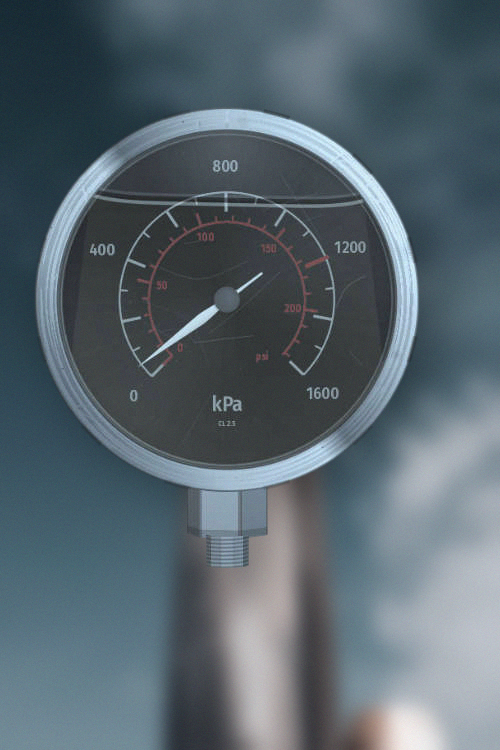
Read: 50kPa
